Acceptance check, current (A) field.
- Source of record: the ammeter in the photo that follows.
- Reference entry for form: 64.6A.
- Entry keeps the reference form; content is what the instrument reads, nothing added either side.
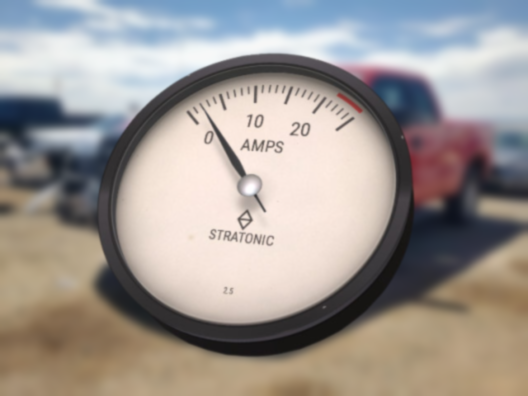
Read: 2A
